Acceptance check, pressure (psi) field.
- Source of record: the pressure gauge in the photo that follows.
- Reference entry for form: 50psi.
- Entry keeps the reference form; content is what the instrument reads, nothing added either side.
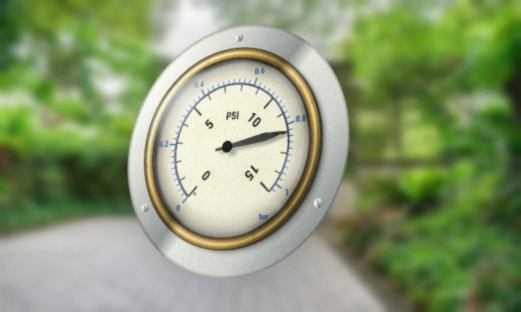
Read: 12psi
